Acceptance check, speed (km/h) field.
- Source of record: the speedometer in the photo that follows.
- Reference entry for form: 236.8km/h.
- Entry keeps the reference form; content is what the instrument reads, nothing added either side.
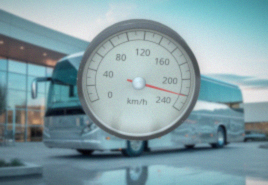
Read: 220km/h
